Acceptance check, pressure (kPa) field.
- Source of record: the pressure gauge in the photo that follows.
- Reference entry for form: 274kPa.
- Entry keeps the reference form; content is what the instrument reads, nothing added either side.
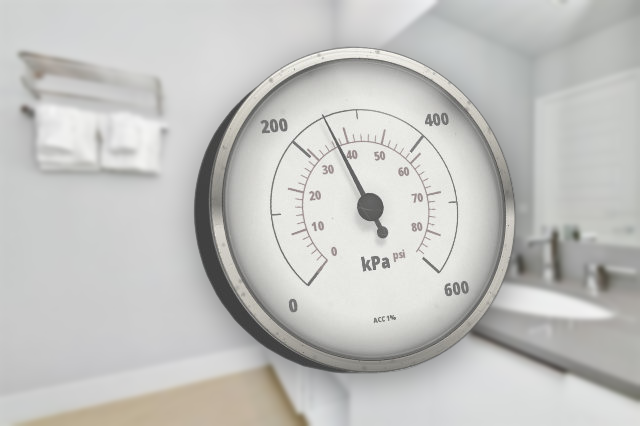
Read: 250kPa
